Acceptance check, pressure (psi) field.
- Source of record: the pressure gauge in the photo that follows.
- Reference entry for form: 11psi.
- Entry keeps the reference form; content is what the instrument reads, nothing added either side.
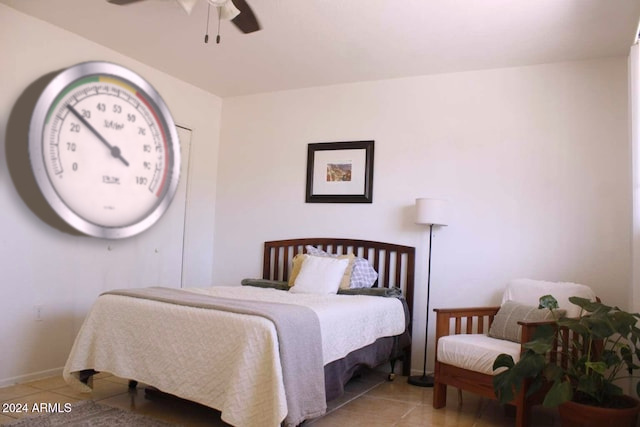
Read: 25psi
